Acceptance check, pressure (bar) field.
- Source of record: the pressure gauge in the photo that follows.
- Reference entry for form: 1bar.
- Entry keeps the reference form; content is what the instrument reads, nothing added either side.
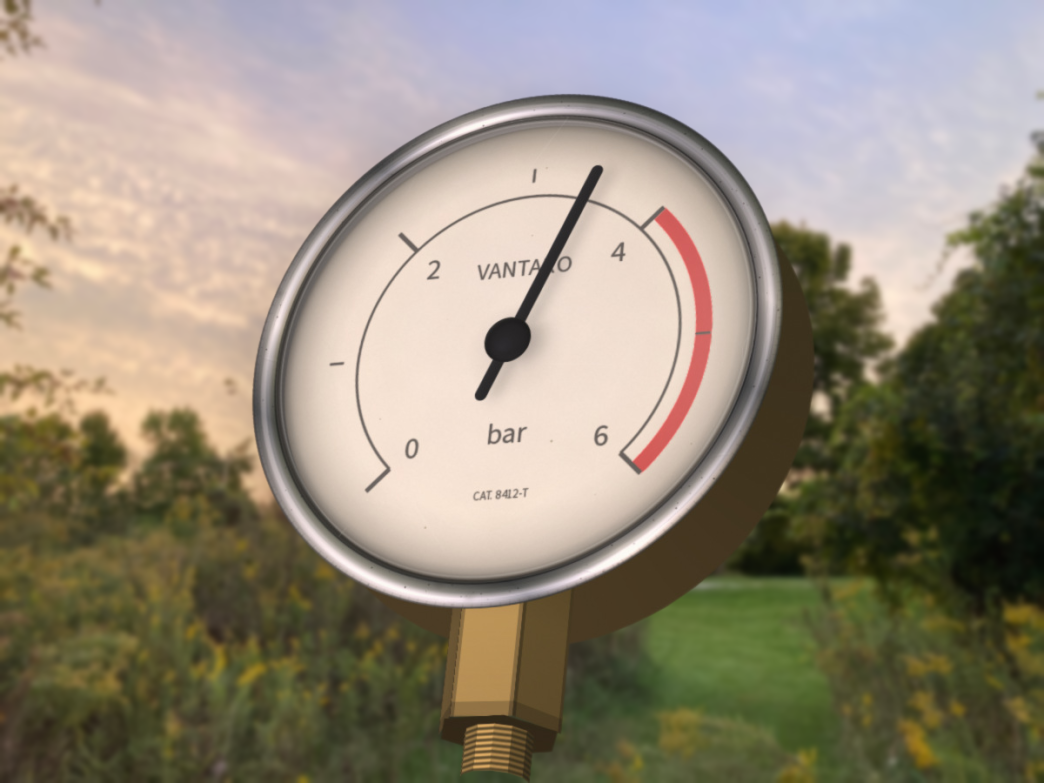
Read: 3.5bar
